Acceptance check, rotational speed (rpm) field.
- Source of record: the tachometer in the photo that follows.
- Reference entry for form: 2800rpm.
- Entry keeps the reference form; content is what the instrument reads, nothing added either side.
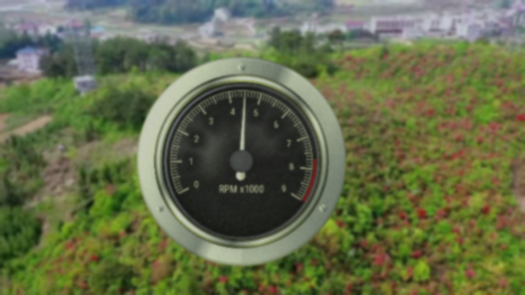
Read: 4500rpm
